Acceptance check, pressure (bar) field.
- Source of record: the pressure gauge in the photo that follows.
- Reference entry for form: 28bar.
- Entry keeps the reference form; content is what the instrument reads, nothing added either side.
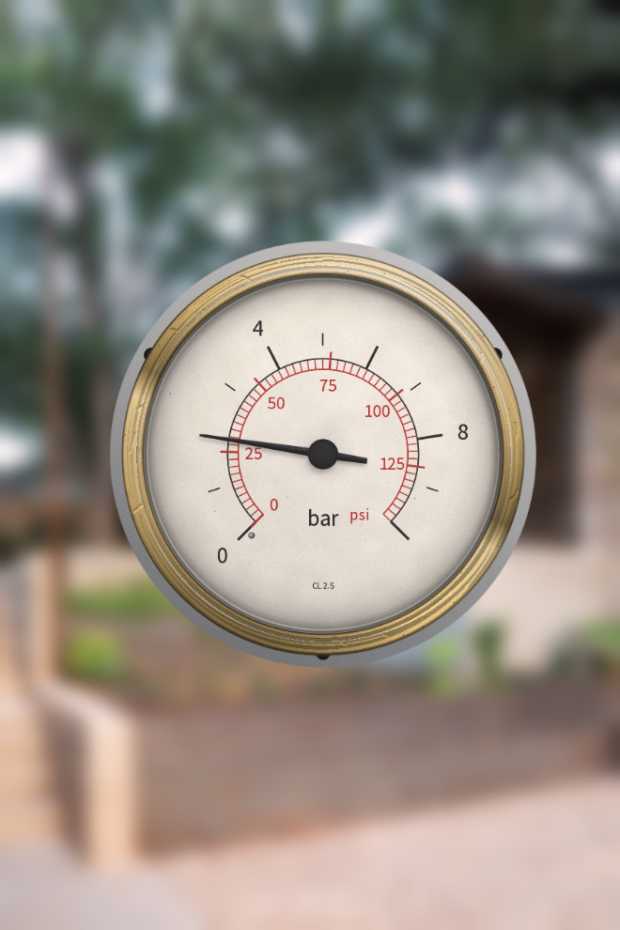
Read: 2bar
